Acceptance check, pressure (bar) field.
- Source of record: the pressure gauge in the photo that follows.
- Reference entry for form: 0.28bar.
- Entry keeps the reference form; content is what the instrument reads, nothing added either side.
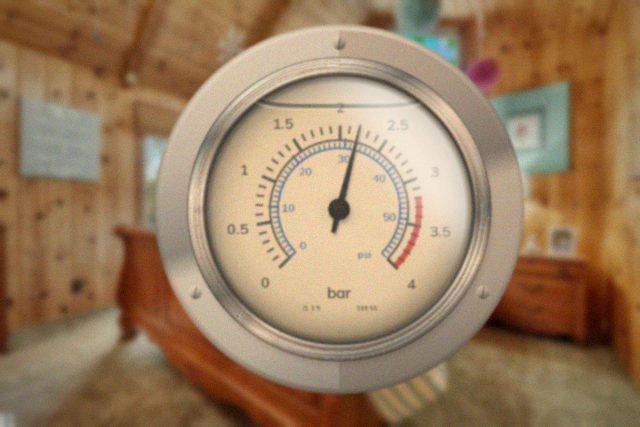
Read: 2.2bar
